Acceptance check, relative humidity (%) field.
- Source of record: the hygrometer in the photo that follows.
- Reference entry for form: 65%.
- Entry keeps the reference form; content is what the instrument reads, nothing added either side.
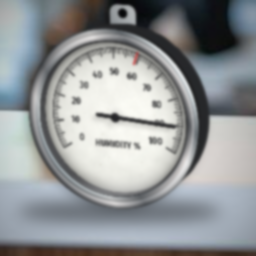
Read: 90%
